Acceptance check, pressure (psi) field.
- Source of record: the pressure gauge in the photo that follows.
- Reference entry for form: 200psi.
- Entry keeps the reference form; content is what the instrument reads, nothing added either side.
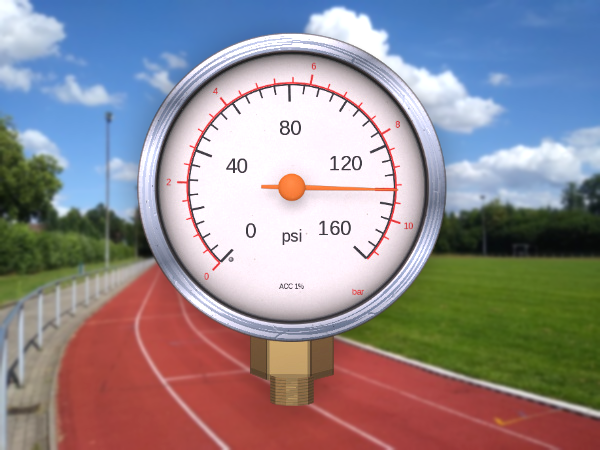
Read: 135psi
